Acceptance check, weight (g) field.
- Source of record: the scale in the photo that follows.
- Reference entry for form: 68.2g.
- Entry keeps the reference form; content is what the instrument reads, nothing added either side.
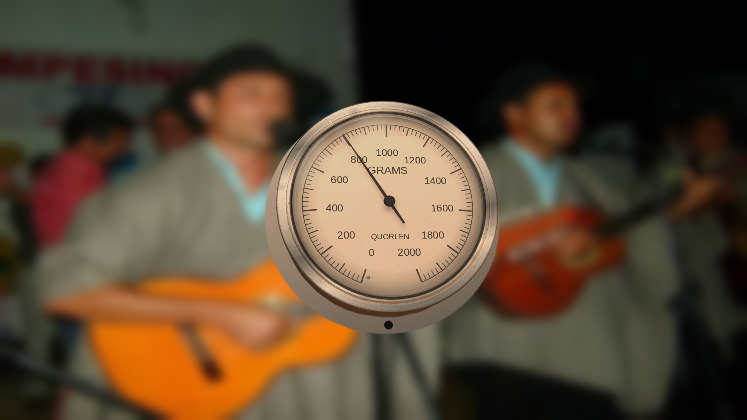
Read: 800g
